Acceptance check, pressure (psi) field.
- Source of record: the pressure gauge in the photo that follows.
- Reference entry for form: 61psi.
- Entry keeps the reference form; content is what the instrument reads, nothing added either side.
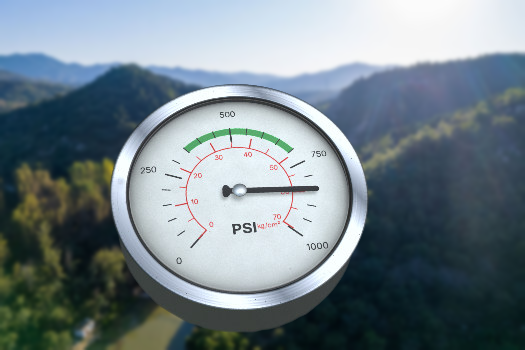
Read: 850psi
